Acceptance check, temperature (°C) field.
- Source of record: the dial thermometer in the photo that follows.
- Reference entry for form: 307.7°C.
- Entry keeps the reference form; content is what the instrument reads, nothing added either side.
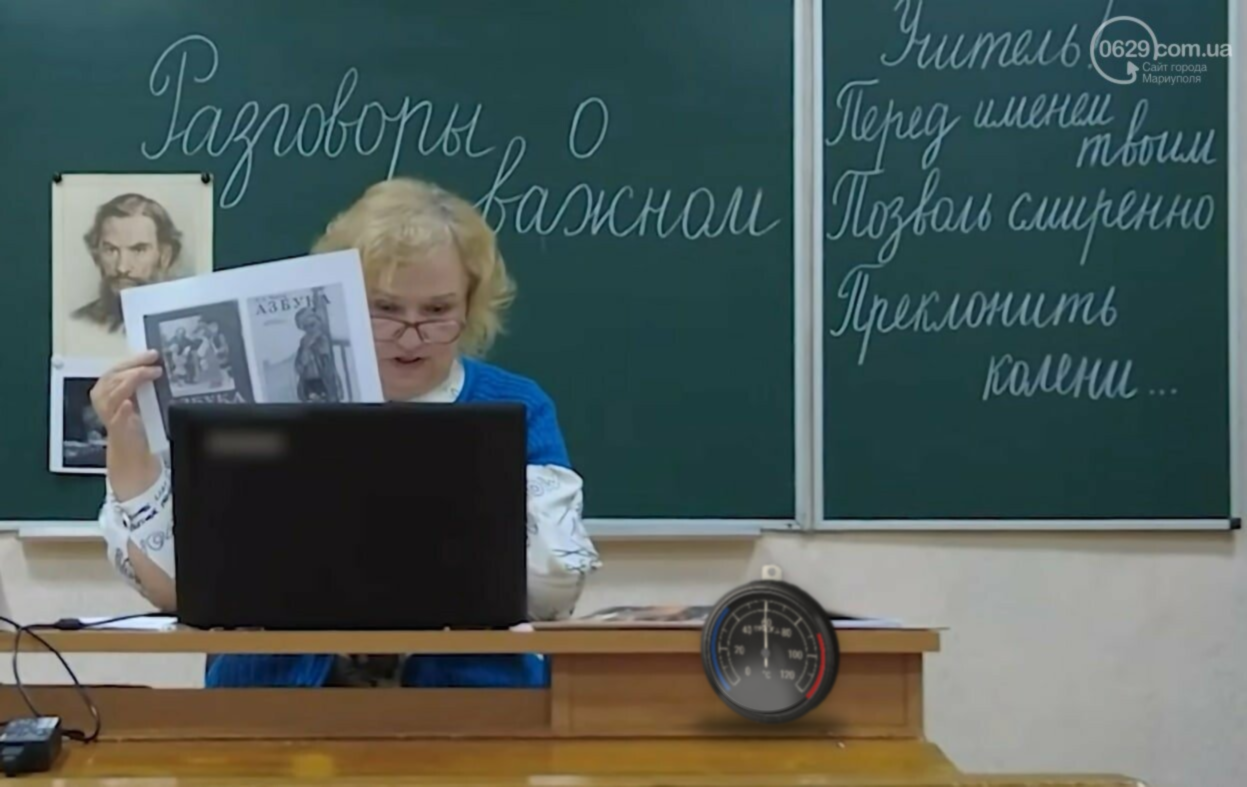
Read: 60°C
